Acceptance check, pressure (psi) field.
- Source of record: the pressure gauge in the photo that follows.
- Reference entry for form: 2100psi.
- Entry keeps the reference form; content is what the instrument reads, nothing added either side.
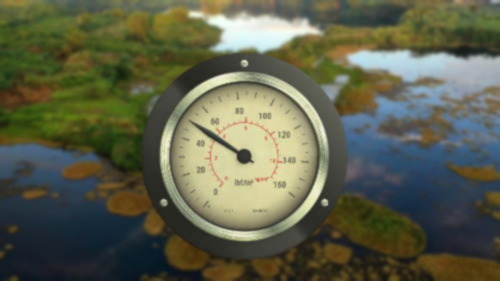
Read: 50psi
